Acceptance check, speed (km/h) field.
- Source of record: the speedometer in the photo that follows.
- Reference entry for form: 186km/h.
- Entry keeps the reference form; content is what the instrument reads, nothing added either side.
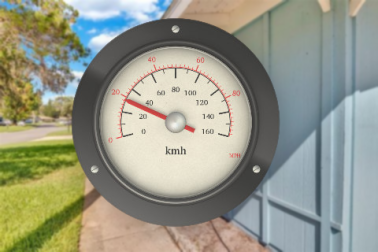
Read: 30km/h
